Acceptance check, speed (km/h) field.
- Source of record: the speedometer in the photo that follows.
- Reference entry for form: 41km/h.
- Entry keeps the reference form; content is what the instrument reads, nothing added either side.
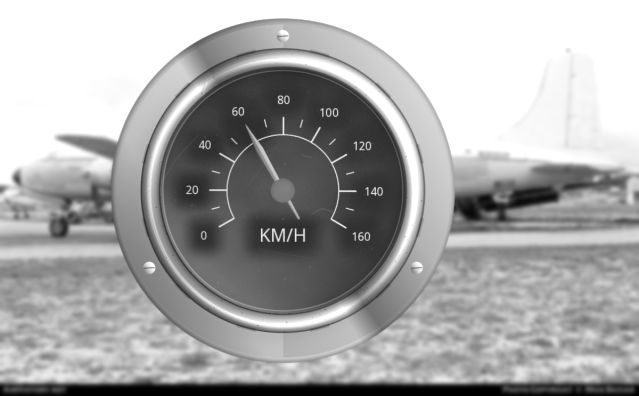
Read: 60km/h
